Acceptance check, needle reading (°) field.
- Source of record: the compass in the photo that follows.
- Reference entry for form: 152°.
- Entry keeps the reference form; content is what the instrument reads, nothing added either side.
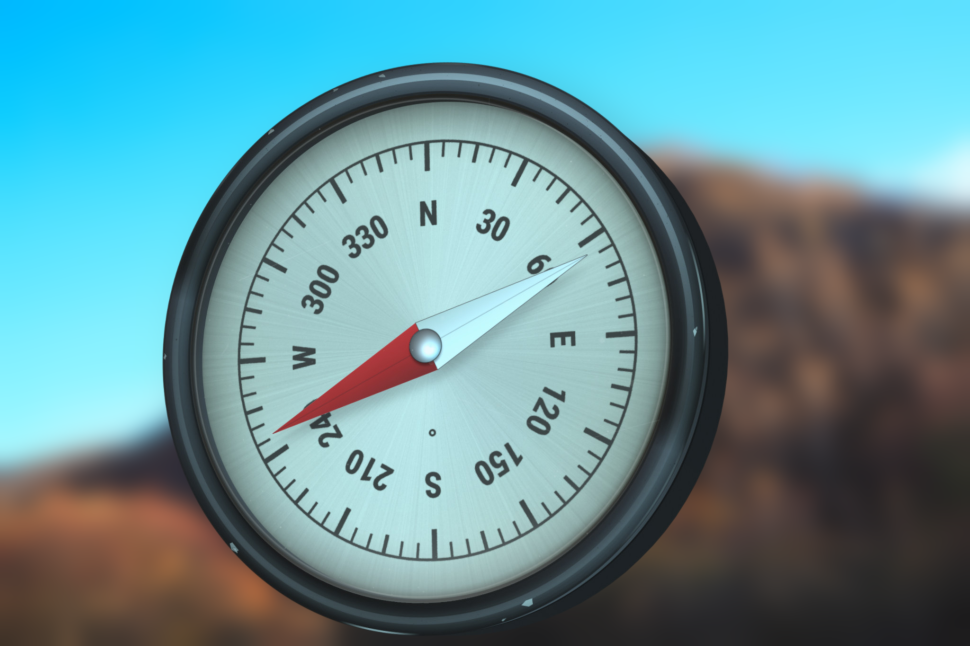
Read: 245°
